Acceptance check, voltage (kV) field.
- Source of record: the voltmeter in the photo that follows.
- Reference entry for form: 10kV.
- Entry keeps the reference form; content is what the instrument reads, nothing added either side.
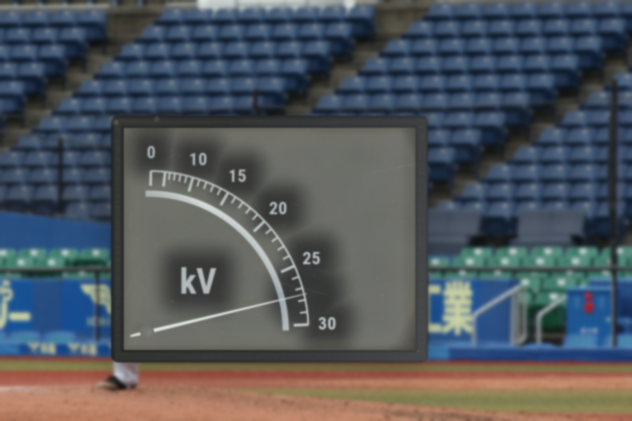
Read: 27.5kV
